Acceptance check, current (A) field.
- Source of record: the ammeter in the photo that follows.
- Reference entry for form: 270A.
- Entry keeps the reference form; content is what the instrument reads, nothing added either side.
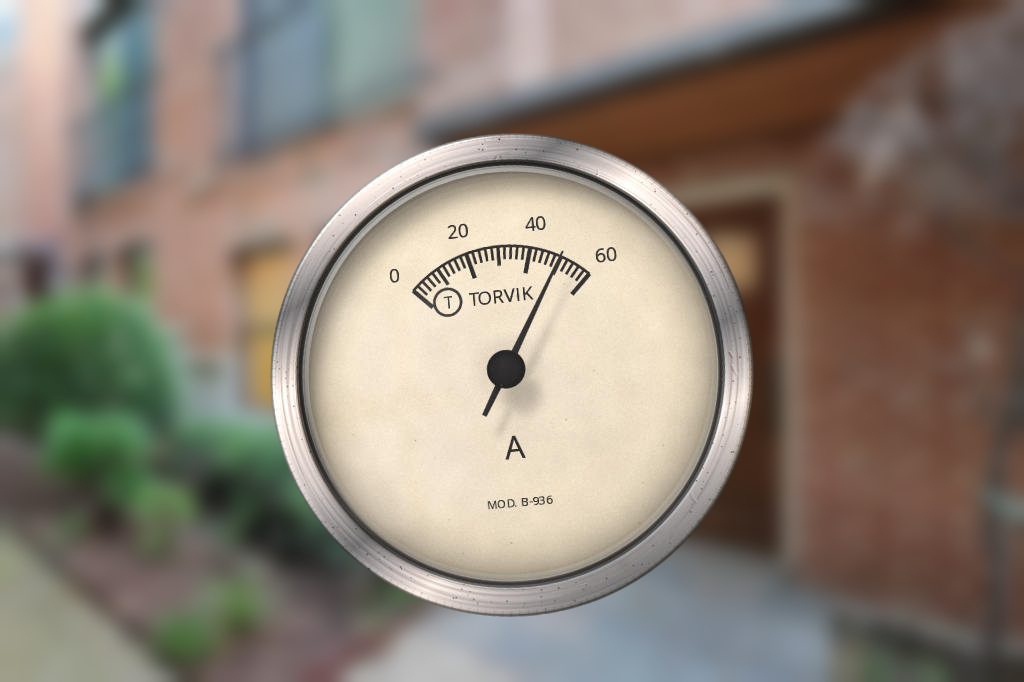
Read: 50A
